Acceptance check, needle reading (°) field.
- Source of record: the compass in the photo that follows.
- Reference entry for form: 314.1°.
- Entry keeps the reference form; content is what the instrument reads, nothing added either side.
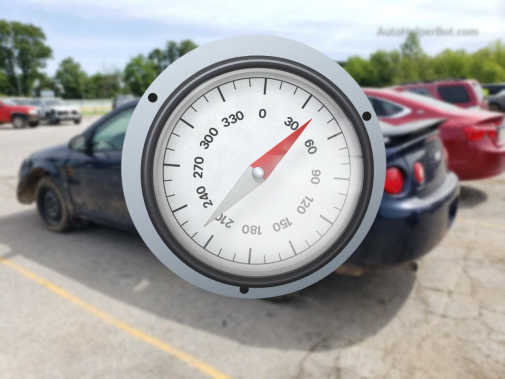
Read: 40°
